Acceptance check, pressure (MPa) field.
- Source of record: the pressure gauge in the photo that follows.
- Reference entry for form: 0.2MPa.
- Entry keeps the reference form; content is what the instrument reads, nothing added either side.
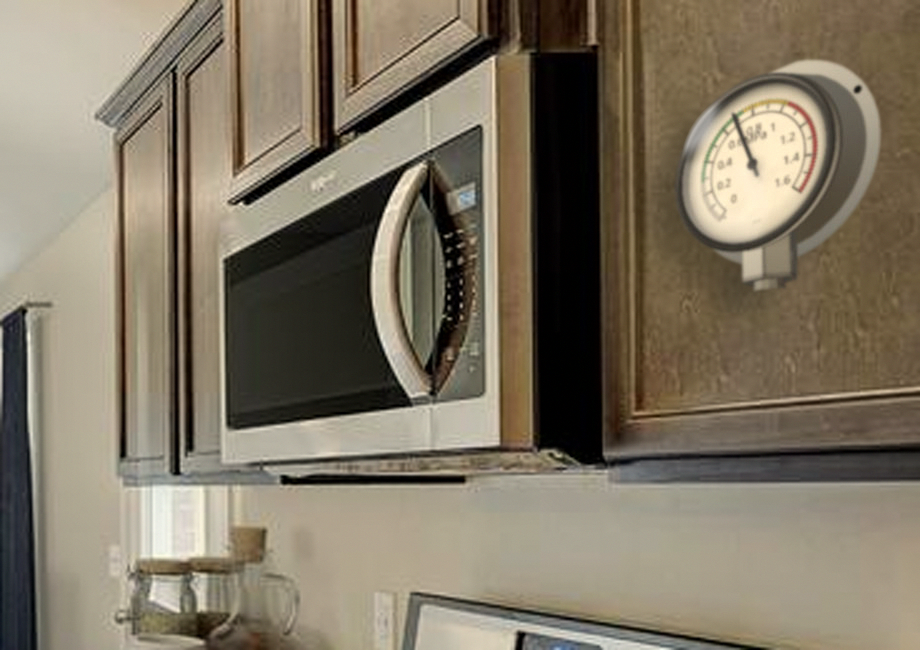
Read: 0.7MPa
